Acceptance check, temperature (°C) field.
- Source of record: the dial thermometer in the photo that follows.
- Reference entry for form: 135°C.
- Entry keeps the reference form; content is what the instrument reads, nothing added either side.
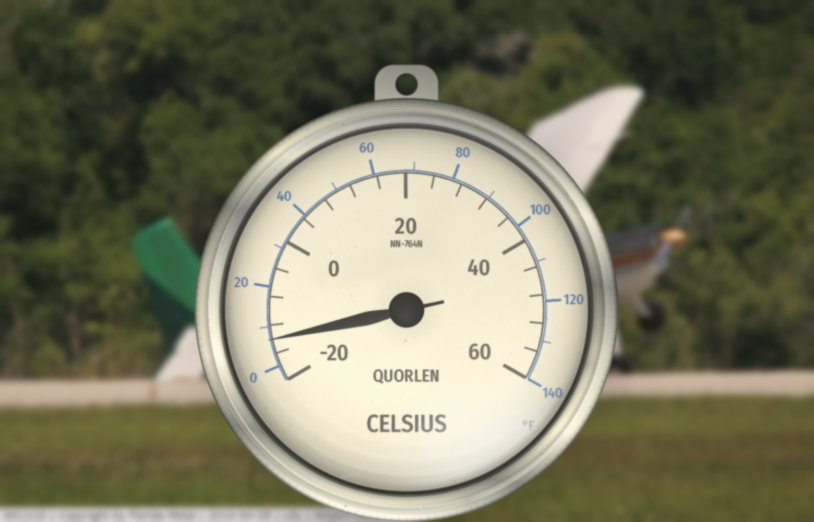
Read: -14°C
